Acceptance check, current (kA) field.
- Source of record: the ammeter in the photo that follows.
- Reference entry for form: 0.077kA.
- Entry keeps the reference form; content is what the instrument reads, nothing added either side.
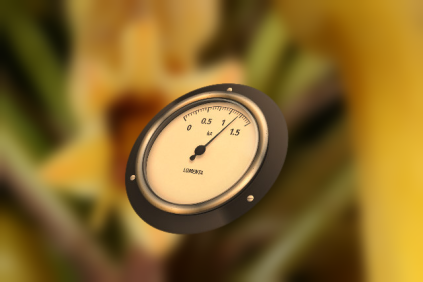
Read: 1.25kA
